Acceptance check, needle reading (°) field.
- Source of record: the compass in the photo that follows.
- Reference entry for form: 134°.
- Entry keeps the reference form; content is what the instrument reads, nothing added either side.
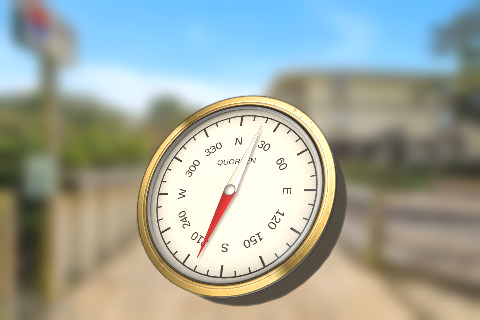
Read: 200°
